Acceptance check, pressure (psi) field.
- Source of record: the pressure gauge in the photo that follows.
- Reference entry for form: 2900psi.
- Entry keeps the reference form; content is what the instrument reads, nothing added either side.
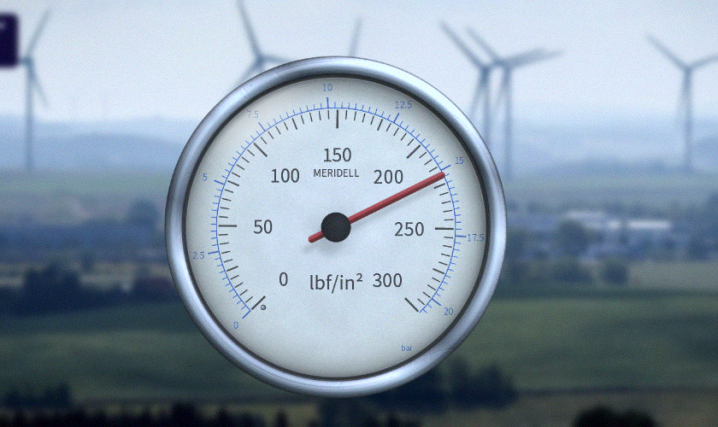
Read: 220psi
